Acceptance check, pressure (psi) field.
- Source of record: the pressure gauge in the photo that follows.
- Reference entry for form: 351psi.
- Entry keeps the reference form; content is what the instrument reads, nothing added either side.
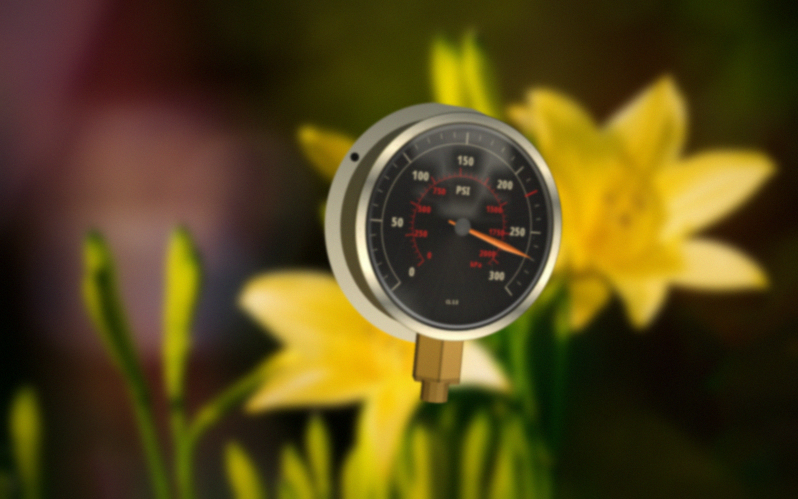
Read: 270psi
